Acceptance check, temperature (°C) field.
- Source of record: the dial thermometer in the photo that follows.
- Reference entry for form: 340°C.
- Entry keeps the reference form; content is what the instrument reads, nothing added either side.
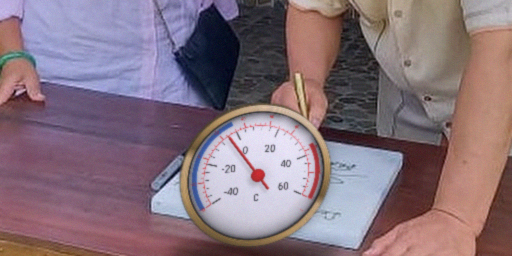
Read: -4°C
